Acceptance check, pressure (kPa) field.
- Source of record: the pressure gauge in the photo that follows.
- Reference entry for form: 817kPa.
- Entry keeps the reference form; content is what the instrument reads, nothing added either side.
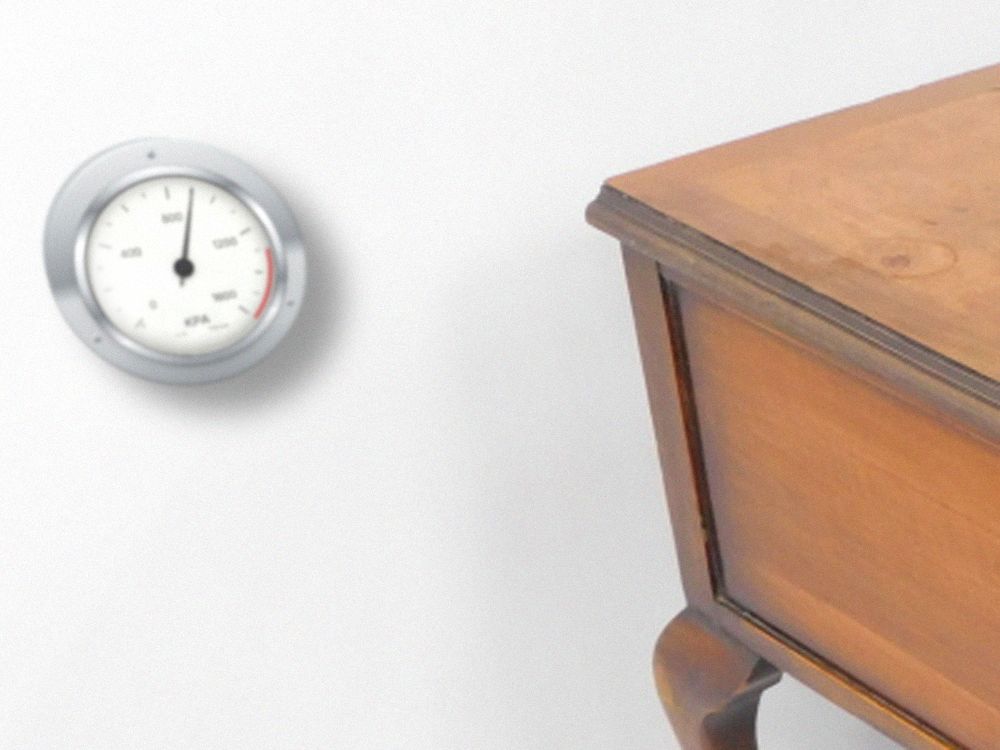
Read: 900kPa
